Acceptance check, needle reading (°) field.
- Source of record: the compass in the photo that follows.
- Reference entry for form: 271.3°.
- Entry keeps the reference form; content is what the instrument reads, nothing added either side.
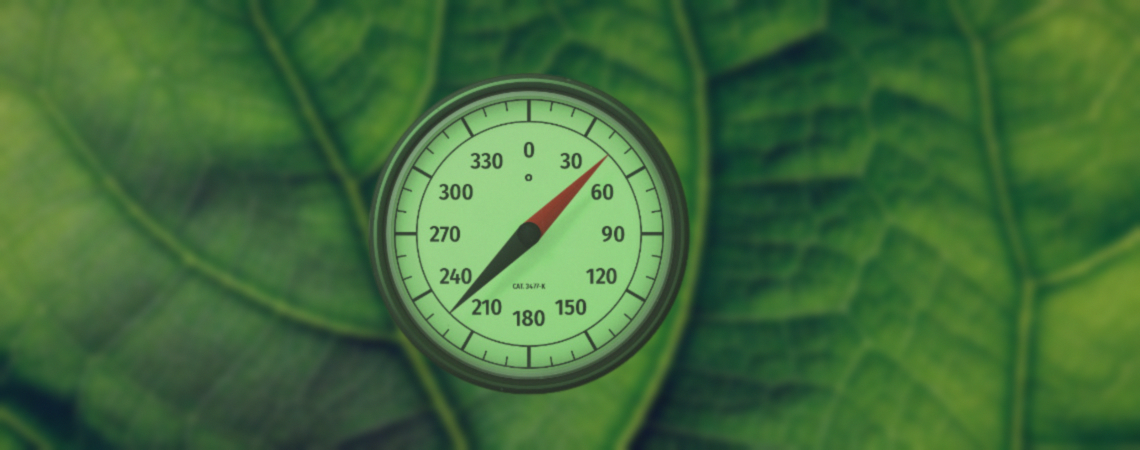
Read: 45°
